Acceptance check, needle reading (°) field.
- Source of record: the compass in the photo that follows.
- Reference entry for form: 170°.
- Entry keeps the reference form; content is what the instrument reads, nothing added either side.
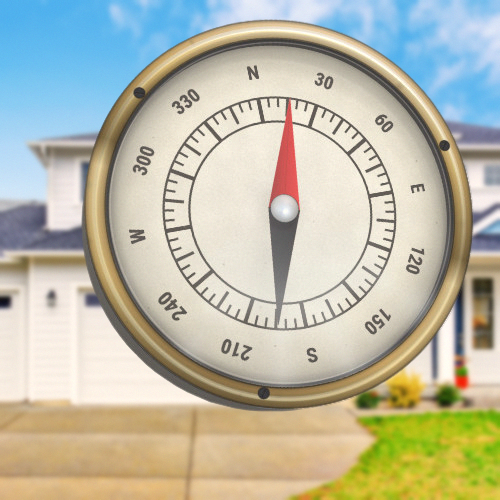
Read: 15°
